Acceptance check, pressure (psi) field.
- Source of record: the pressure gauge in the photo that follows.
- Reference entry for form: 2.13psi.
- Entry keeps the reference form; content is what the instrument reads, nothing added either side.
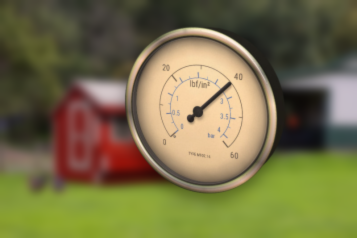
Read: 40psi
